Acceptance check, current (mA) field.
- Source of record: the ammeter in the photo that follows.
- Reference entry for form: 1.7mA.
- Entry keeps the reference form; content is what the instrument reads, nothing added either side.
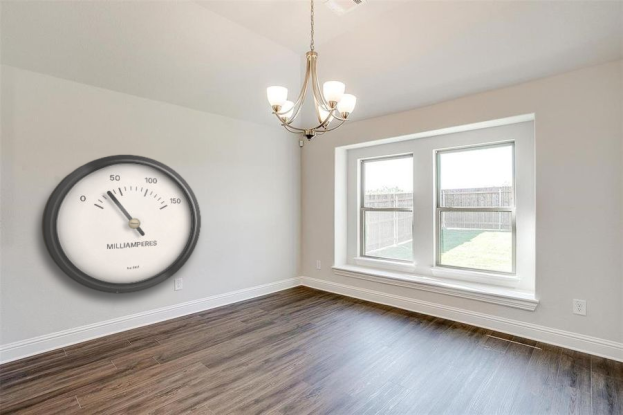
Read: 30mA
